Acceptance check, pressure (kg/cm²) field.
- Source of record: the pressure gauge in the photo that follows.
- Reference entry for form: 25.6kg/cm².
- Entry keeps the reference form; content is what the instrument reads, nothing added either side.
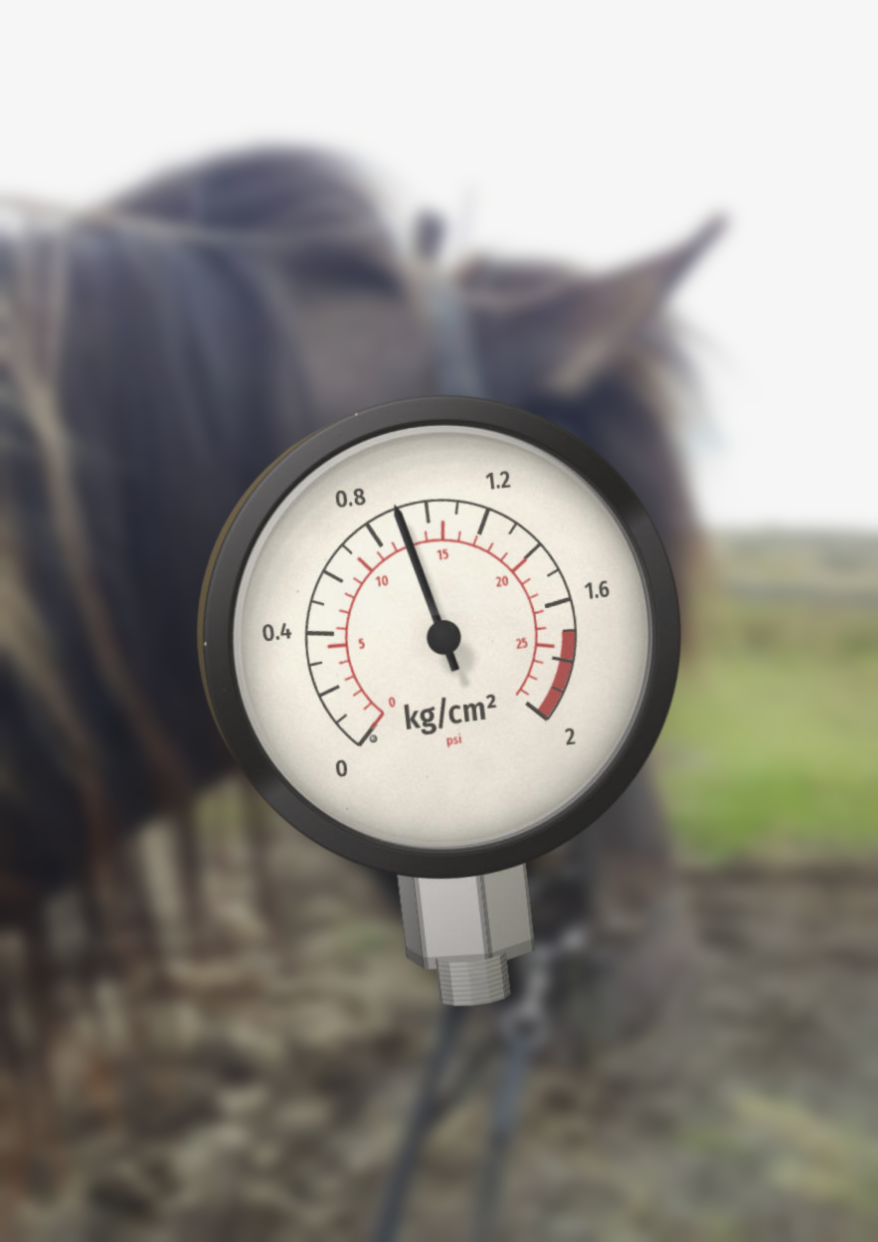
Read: 0.9kg/cm²
